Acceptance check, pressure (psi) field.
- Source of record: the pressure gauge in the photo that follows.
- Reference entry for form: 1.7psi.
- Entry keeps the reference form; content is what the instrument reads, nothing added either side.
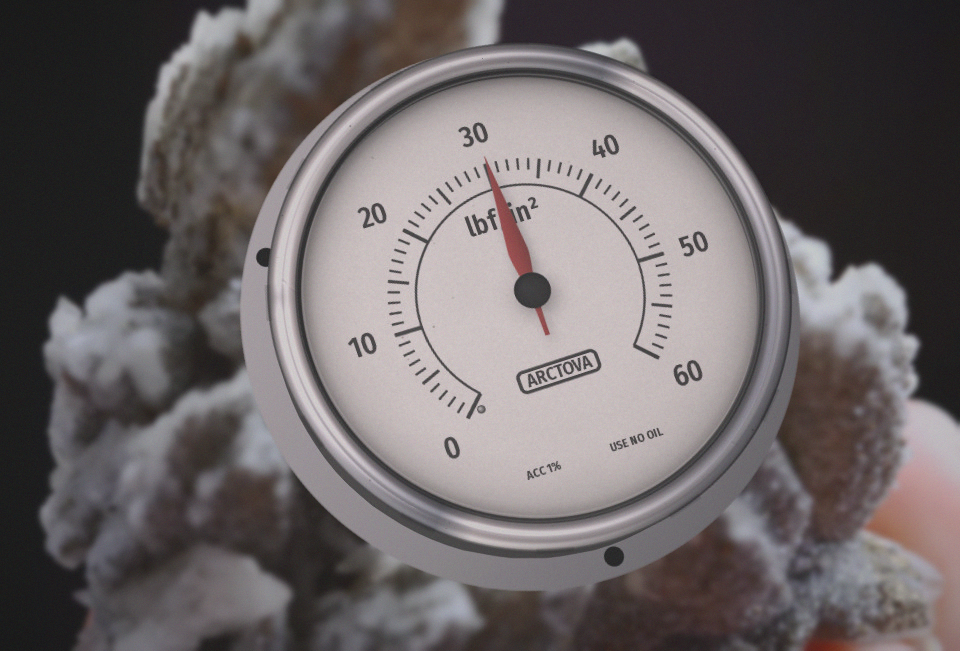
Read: 30psi
